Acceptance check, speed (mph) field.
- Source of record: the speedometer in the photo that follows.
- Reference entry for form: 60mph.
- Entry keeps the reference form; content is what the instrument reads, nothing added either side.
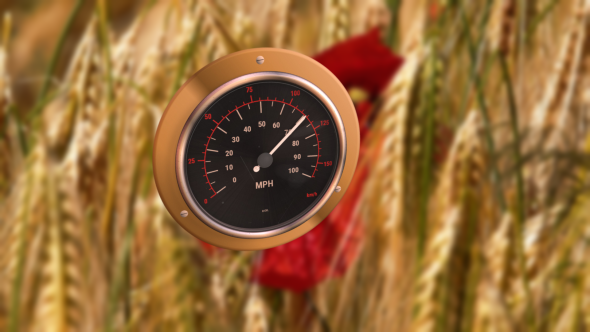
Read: 70mph
